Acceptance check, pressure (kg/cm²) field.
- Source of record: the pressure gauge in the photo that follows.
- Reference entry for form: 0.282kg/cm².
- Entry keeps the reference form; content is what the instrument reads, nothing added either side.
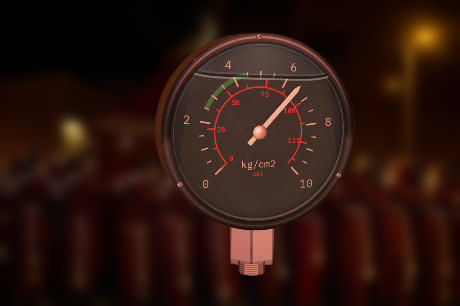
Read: 6.5kg/cm²
